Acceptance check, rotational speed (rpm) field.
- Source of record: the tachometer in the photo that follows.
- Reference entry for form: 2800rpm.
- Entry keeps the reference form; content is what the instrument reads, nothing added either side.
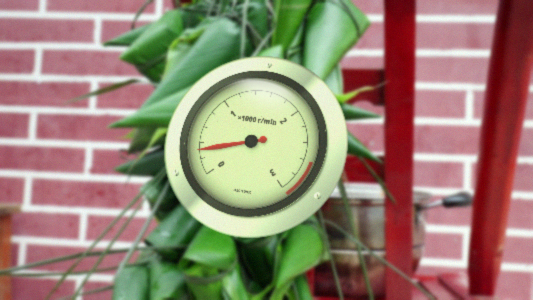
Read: 300rpm
